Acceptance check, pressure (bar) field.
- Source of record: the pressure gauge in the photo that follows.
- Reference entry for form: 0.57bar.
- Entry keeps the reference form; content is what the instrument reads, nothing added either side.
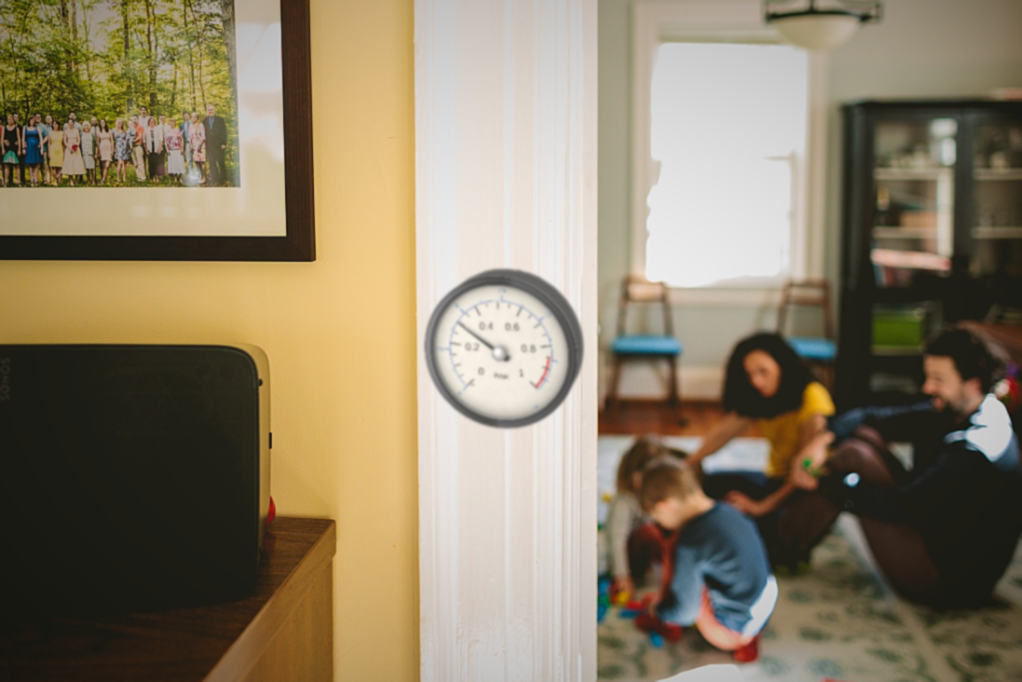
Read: 0.3bar
